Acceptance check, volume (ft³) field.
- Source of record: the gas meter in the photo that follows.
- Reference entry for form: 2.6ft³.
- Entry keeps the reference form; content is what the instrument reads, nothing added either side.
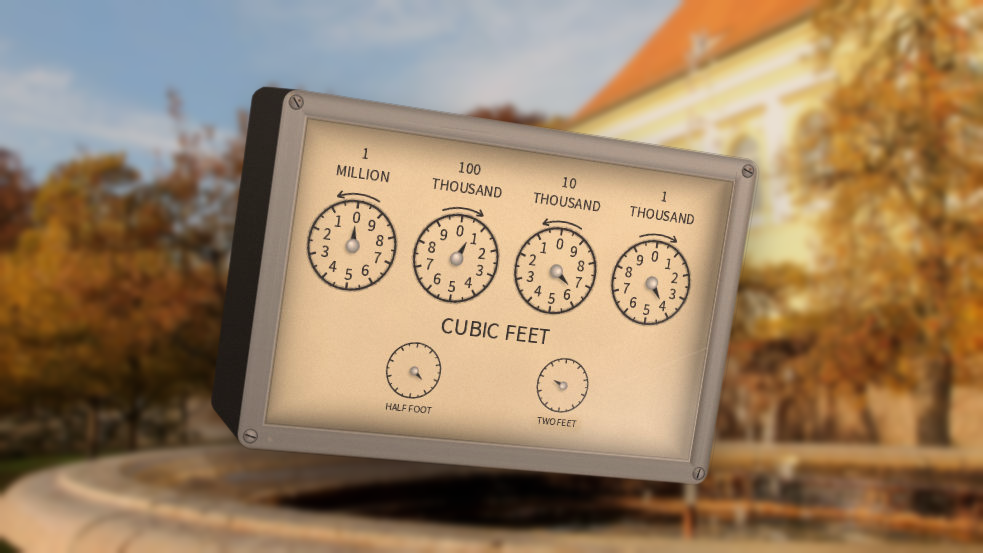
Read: 6400ft³
